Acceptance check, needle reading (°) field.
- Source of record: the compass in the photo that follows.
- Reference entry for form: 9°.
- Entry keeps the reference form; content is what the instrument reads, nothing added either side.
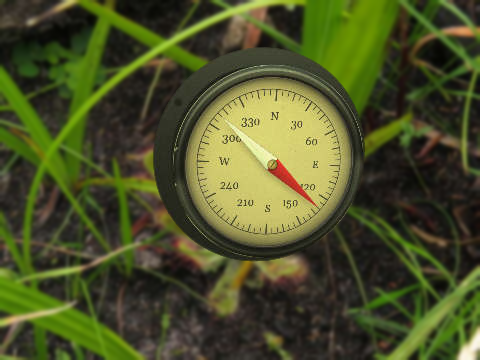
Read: 130°
